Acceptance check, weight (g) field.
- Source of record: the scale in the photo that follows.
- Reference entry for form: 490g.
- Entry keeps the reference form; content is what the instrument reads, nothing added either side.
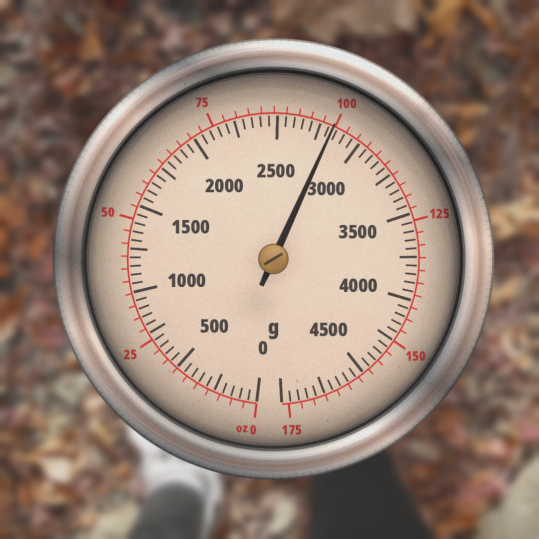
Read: 2825g
